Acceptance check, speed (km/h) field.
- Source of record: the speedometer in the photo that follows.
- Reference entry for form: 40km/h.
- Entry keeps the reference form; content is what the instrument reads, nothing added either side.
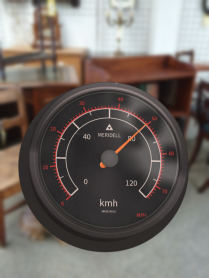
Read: 80km/h
